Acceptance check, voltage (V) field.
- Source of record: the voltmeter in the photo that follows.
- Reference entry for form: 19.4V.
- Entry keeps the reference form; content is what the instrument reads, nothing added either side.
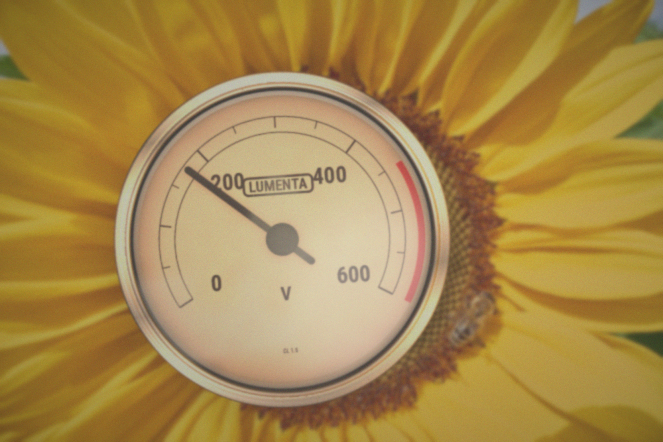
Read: 175V
